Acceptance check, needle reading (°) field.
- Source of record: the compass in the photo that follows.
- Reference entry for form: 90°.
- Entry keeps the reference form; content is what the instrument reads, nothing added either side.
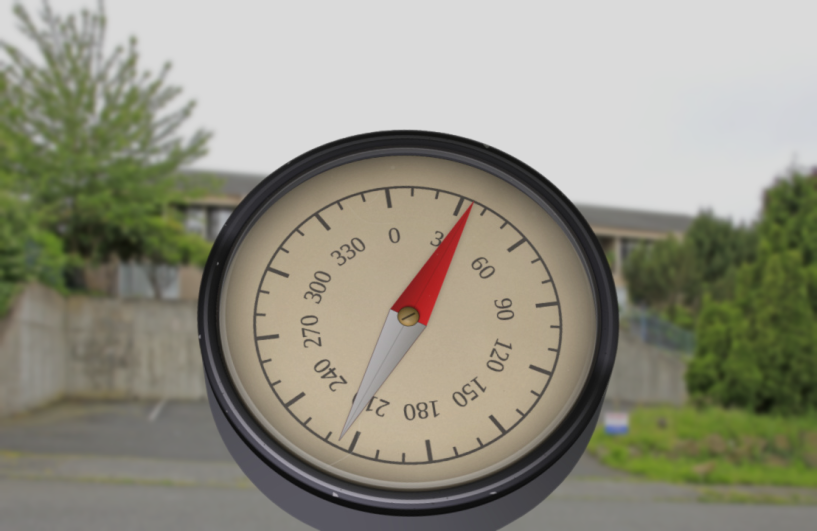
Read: 35°
